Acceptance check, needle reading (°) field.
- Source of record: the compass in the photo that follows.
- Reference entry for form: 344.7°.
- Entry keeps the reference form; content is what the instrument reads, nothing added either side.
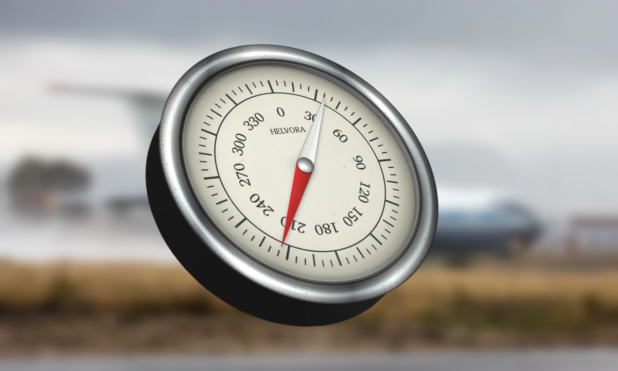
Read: 215°
